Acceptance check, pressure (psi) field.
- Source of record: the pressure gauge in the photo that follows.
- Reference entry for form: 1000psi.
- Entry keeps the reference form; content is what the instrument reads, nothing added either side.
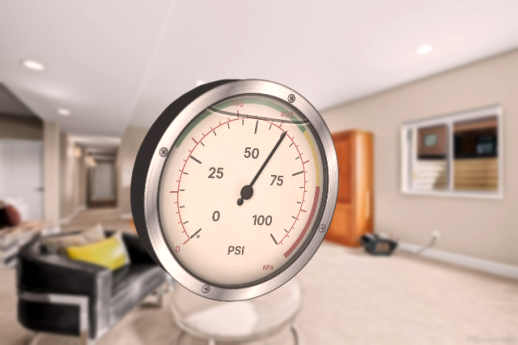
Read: 60psi
